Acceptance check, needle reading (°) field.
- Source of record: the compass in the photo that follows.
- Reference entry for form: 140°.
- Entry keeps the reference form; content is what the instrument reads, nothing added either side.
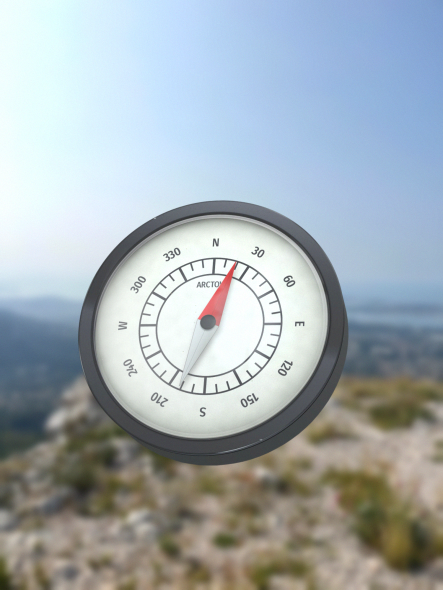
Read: 20°
